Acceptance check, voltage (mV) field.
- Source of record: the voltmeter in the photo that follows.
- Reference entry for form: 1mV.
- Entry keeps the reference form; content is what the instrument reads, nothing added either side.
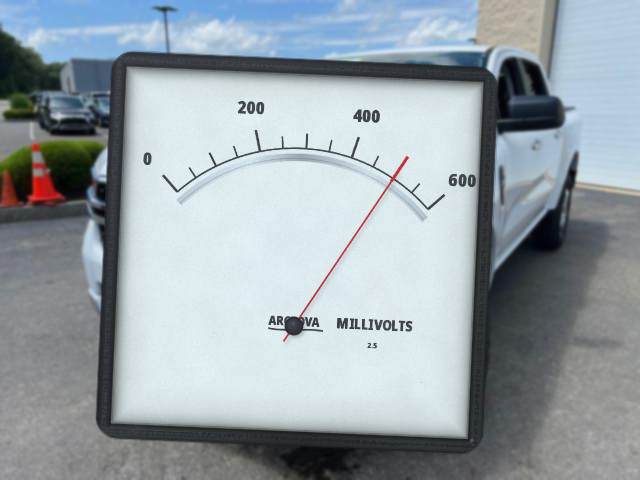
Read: 500mV
